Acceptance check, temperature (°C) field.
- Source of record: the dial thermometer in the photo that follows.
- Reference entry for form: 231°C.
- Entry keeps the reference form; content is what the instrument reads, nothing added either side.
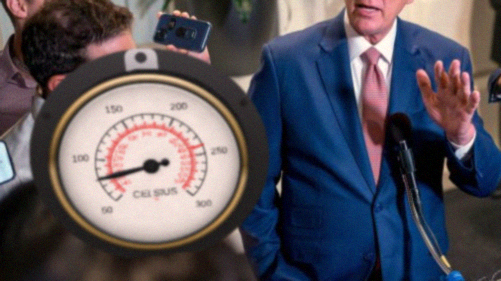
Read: 80°C
